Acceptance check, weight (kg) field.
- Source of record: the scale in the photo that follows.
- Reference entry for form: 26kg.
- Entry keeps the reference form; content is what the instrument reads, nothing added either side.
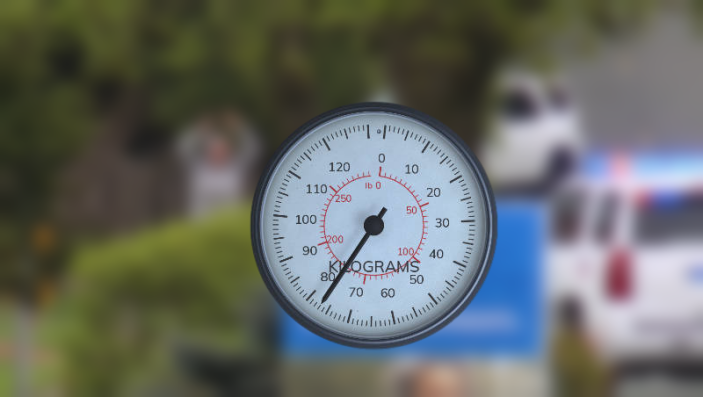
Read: 77kg
